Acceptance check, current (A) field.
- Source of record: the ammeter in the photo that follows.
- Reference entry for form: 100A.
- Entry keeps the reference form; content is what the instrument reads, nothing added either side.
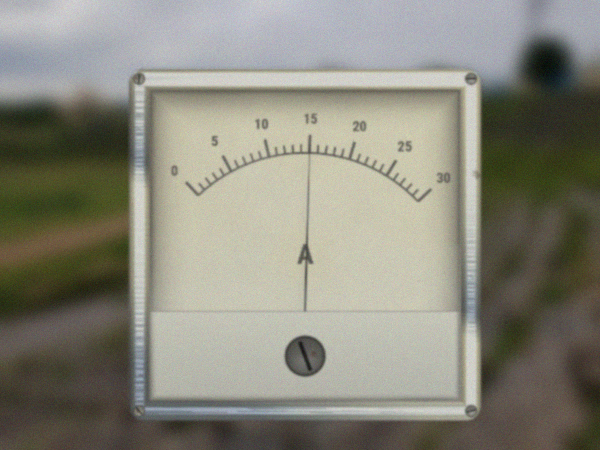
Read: 15A
